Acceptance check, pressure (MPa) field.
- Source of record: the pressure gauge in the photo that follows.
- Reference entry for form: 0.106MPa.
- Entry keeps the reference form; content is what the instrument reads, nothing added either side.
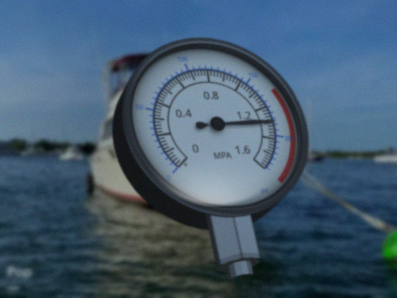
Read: 1.3MPa
